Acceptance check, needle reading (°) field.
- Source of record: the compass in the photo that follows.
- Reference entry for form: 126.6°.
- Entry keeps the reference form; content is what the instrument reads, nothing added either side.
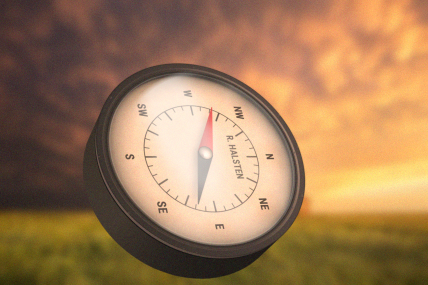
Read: 290°
